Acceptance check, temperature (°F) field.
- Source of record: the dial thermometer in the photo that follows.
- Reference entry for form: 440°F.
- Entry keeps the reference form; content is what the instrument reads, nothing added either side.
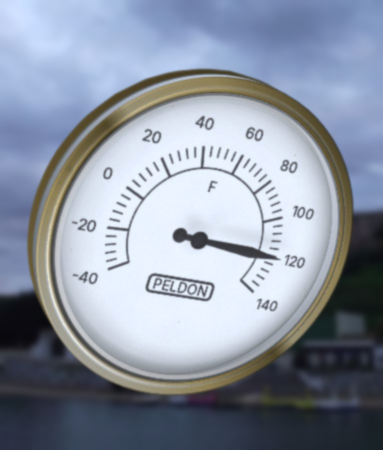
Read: 120°F
